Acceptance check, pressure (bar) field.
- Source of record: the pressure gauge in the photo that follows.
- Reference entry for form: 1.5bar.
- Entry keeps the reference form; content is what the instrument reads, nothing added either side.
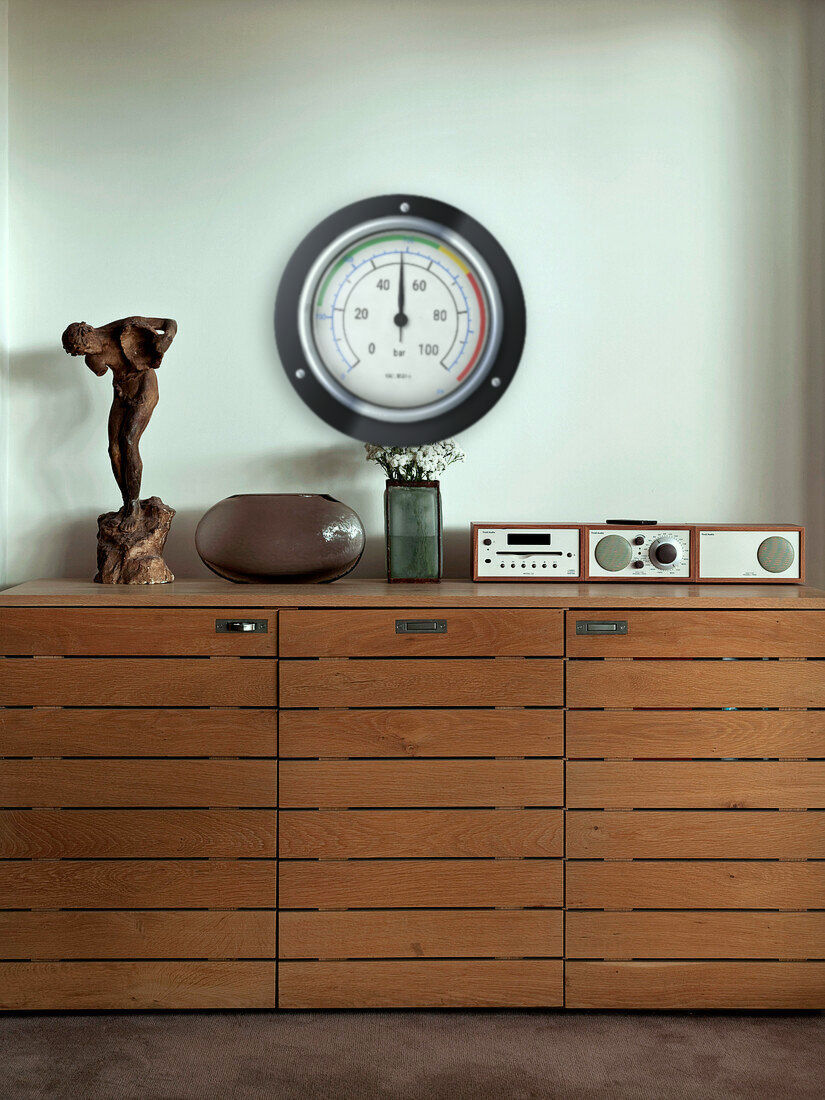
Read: 50bar
